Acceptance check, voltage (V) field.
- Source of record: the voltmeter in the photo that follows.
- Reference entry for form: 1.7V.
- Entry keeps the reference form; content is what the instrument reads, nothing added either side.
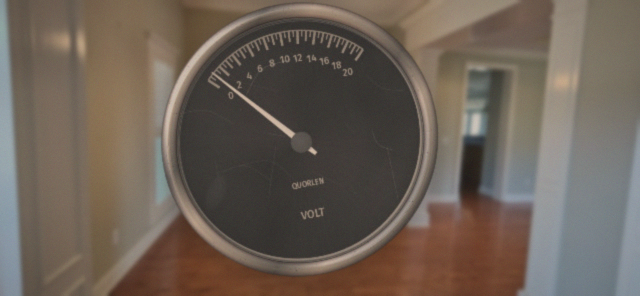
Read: 1V
